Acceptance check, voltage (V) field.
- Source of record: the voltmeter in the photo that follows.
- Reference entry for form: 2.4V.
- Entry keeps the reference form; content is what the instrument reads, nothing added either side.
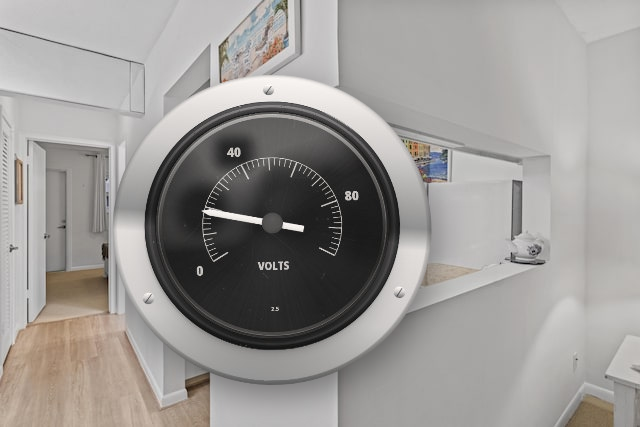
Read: 18V
